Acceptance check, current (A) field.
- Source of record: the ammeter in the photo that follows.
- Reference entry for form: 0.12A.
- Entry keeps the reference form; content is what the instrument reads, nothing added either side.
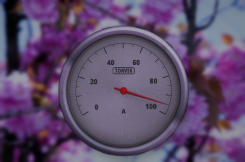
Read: 95A
